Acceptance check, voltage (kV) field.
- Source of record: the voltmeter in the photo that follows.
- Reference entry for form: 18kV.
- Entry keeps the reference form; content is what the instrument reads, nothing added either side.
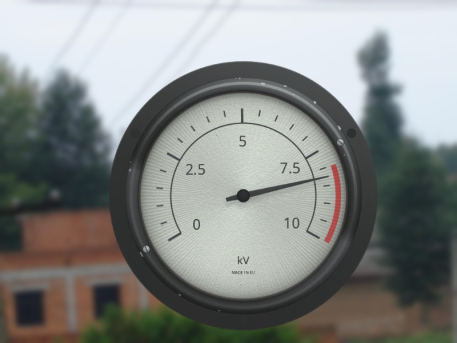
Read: 8.25kV
